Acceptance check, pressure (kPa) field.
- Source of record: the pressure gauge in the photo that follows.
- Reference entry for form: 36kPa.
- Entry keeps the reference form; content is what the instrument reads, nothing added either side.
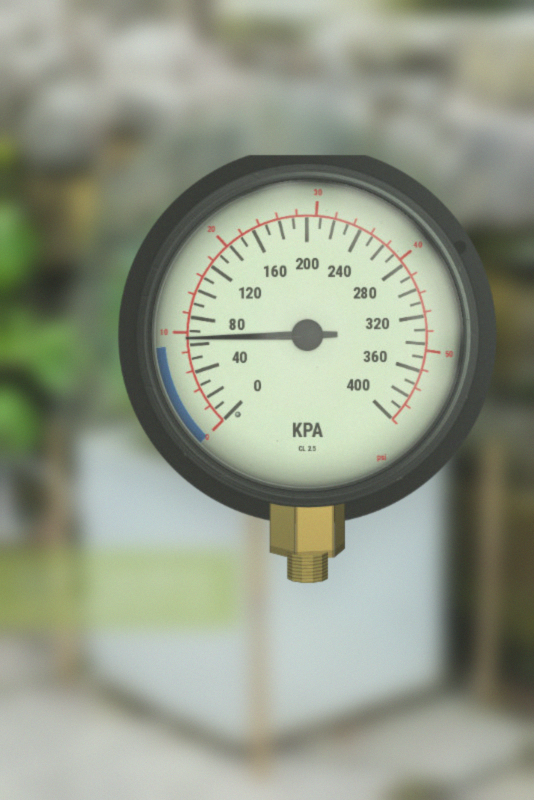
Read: 65kPa
